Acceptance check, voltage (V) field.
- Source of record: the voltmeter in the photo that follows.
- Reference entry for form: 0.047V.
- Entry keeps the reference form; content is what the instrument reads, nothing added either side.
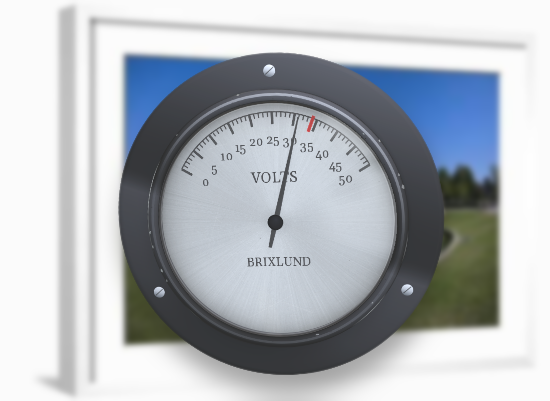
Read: 31V
